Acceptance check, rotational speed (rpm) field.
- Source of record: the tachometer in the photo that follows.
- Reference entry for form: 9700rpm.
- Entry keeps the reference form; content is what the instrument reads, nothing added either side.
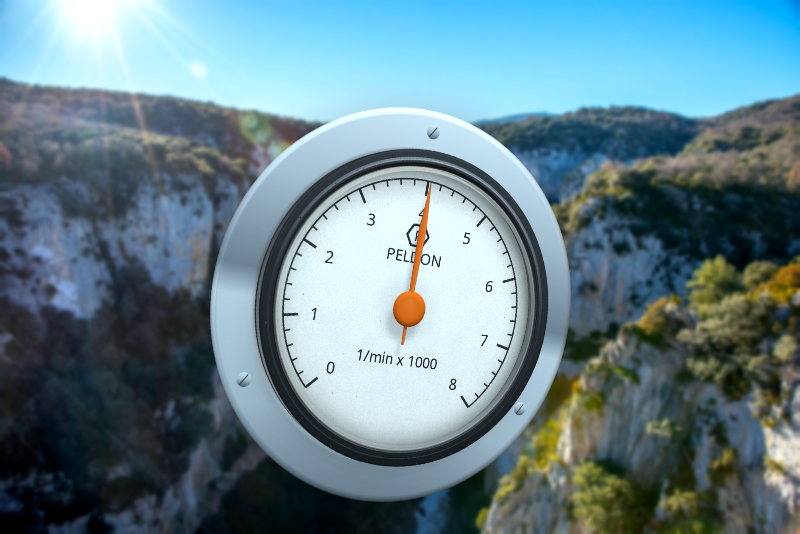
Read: 4000rpm
